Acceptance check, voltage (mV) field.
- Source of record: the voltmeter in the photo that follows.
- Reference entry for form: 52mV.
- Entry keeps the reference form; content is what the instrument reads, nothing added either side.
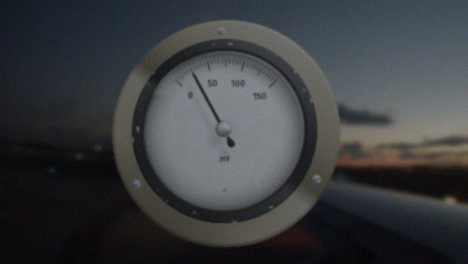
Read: 25mV
